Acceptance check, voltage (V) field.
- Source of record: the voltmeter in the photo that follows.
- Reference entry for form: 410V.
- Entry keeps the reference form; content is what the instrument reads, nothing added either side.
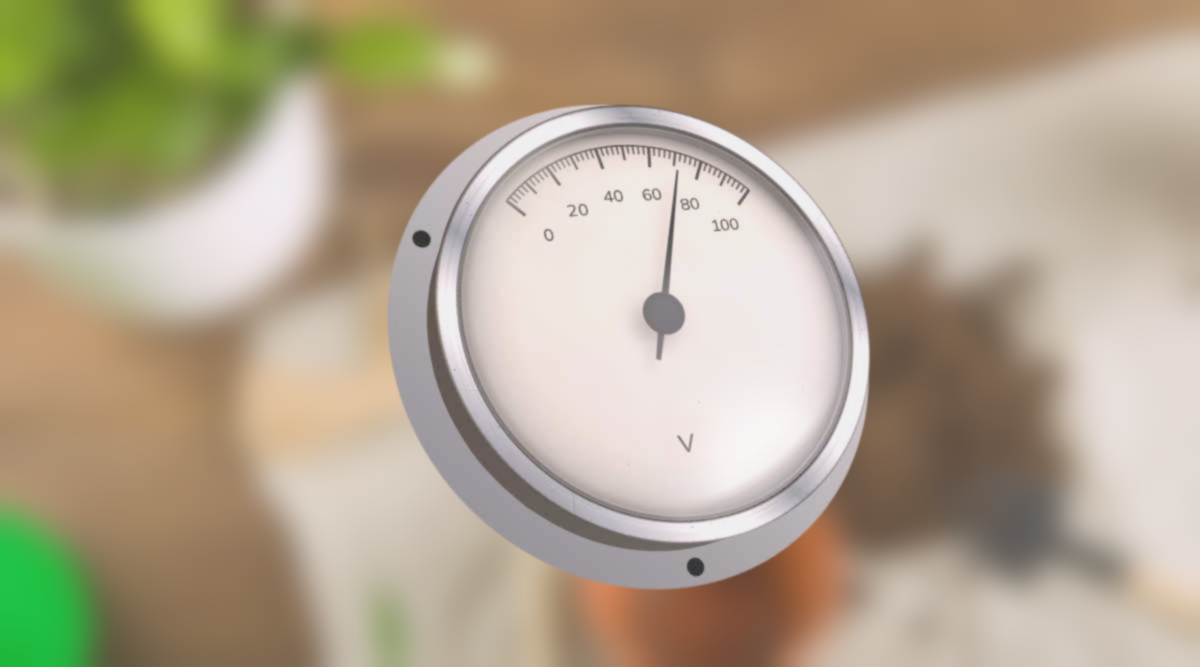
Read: 70V
